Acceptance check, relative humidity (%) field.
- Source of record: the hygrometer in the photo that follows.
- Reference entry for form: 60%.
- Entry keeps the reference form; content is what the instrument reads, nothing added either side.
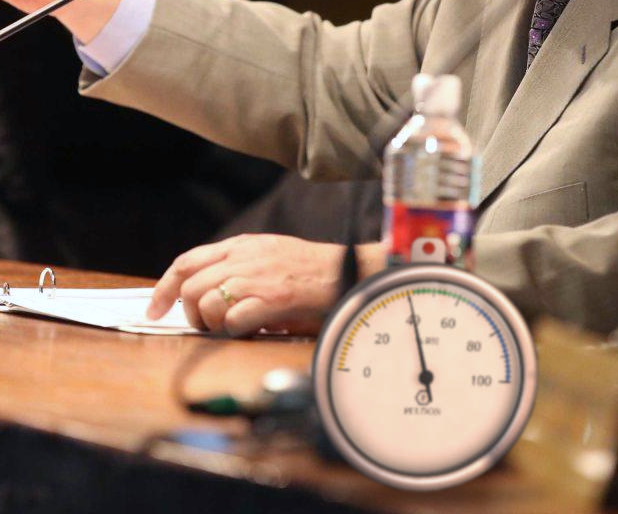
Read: 40%
